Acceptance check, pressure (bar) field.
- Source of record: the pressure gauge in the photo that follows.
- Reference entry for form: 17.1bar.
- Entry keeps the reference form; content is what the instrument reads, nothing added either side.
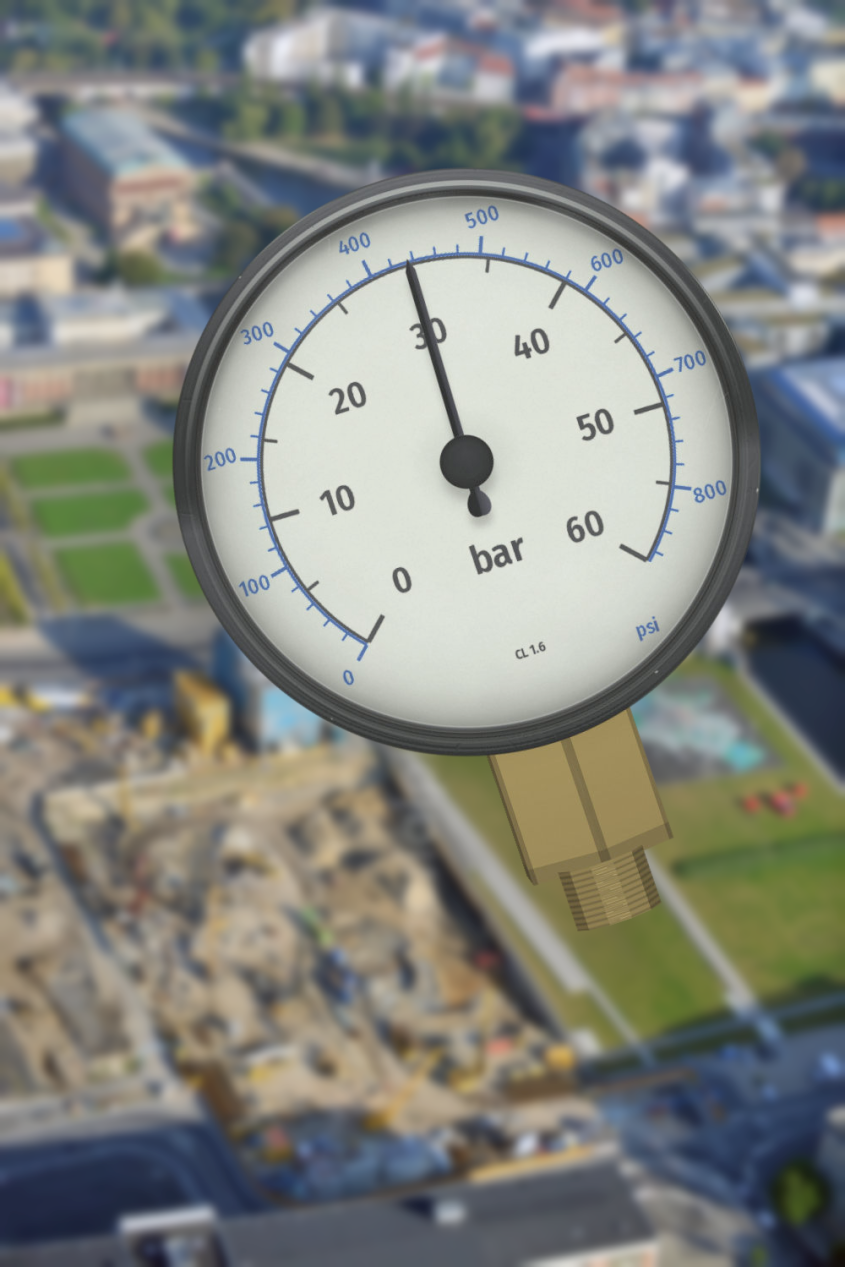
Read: 30bar
